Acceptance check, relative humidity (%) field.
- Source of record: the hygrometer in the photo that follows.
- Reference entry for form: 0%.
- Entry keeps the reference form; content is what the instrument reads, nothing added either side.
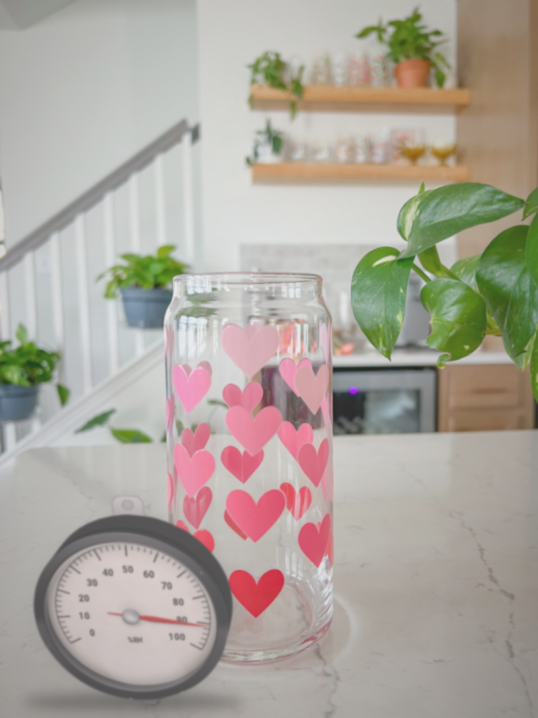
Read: 90%
